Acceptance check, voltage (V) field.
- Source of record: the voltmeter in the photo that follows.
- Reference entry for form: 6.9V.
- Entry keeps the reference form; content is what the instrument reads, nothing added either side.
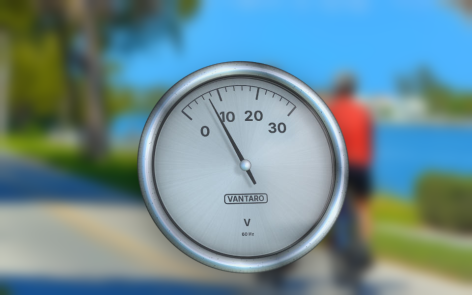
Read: 7V
